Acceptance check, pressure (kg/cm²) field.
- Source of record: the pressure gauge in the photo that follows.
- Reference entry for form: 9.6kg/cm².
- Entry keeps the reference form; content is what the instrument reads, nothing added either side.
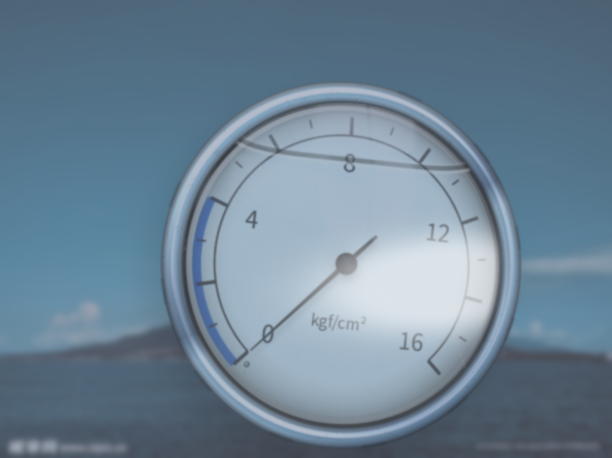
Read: 0kg/cm²
